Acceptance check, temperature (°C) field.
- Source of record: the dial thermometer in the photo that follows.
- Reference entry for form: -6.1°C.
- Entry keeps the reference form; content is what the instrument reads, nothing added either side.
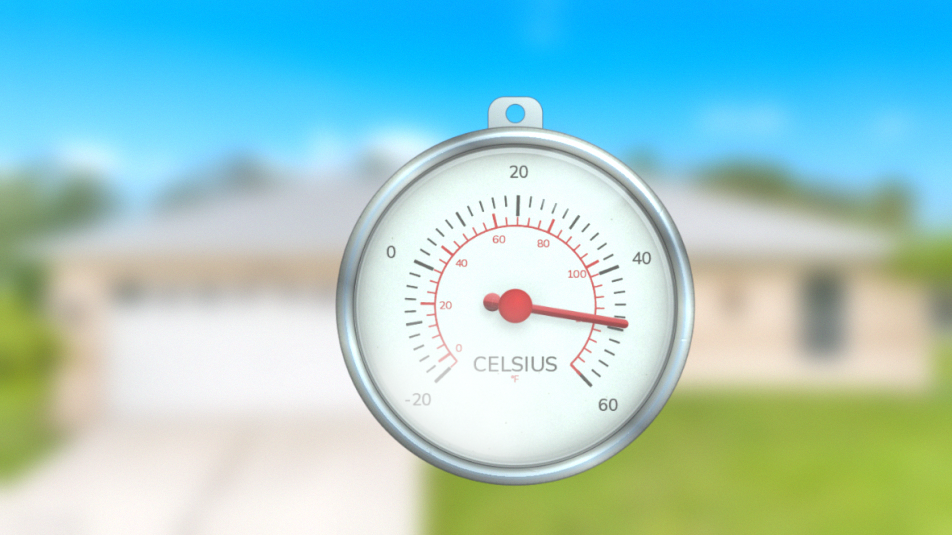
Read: 49°C
